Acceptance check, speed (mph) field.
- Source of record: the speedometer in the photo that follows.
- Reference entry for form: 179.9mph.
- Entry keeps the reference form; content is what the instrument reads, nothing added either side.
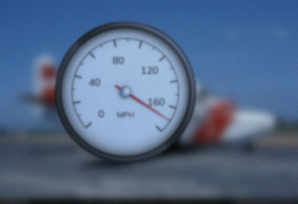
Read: 170mph
